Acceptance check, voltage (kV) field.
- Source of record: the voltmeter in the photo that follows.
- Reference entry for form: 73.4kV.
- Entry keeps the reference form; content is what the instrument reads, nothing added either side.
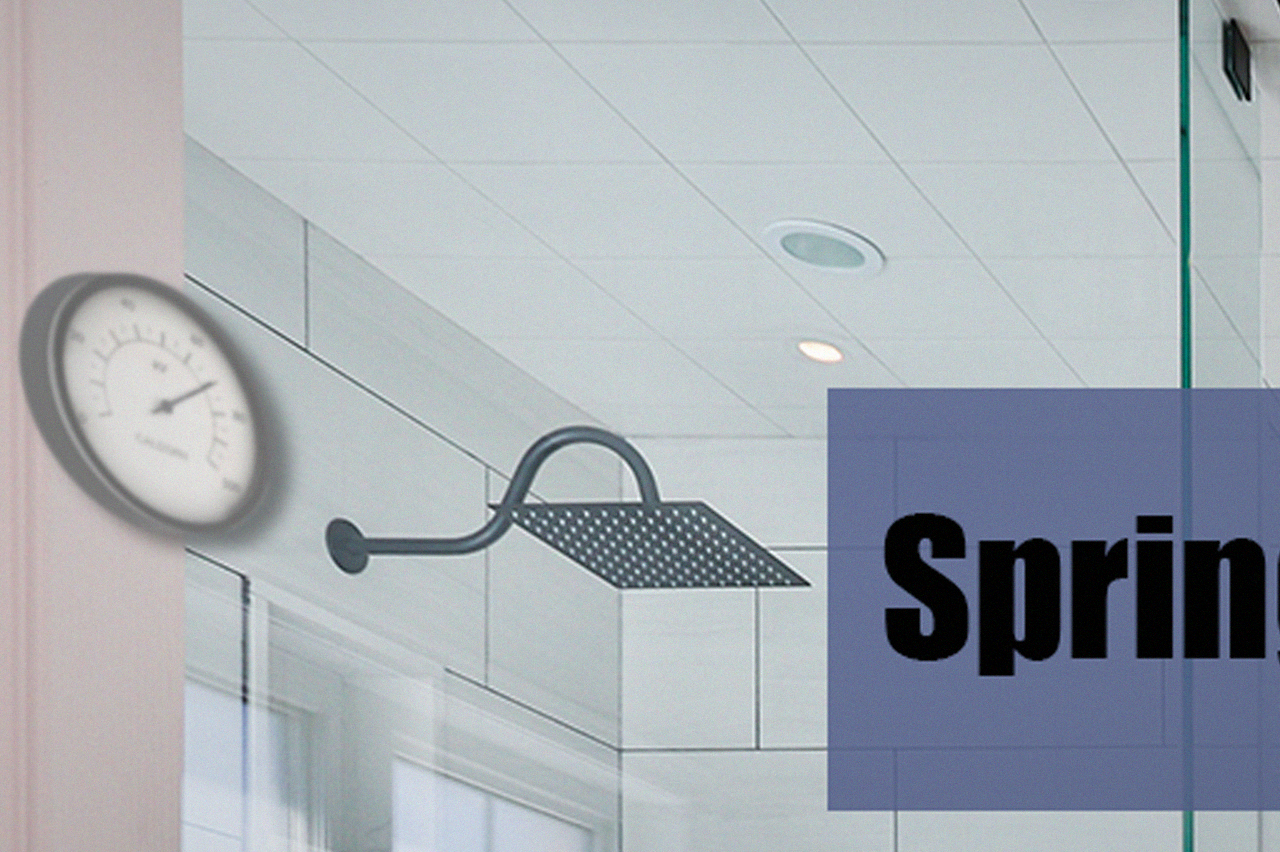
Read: 70kV
